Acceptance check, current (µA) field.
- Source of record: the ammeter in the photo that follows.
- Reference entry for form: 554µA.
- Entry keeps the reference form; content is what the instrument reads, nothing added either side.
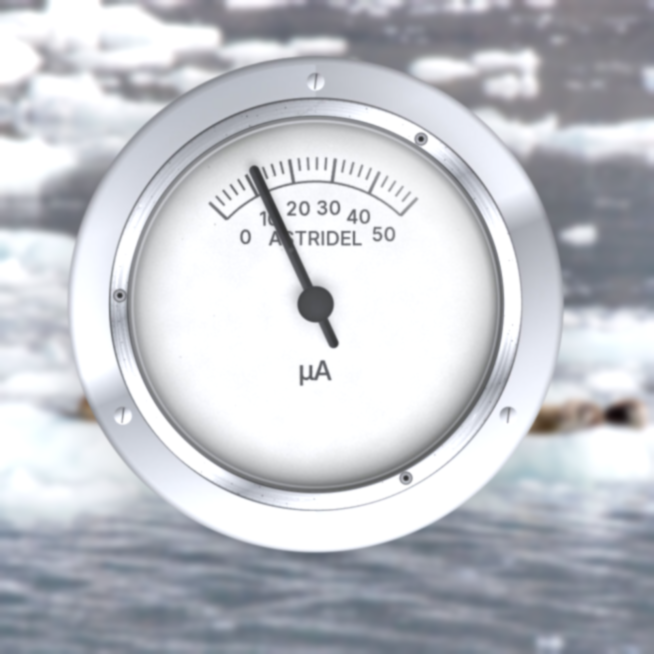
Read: 12µA
